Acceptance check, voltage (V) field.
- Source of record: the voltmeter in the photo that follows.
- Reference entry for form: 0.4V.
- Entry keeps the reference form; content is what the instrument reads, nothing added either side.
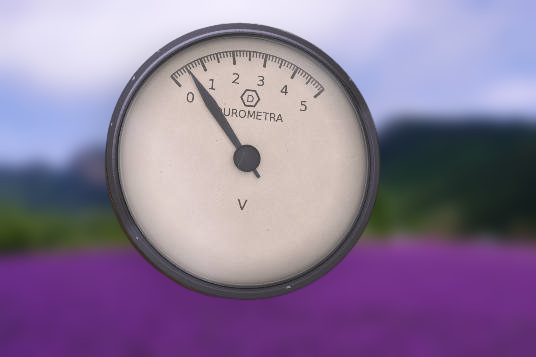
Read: 0.5V
